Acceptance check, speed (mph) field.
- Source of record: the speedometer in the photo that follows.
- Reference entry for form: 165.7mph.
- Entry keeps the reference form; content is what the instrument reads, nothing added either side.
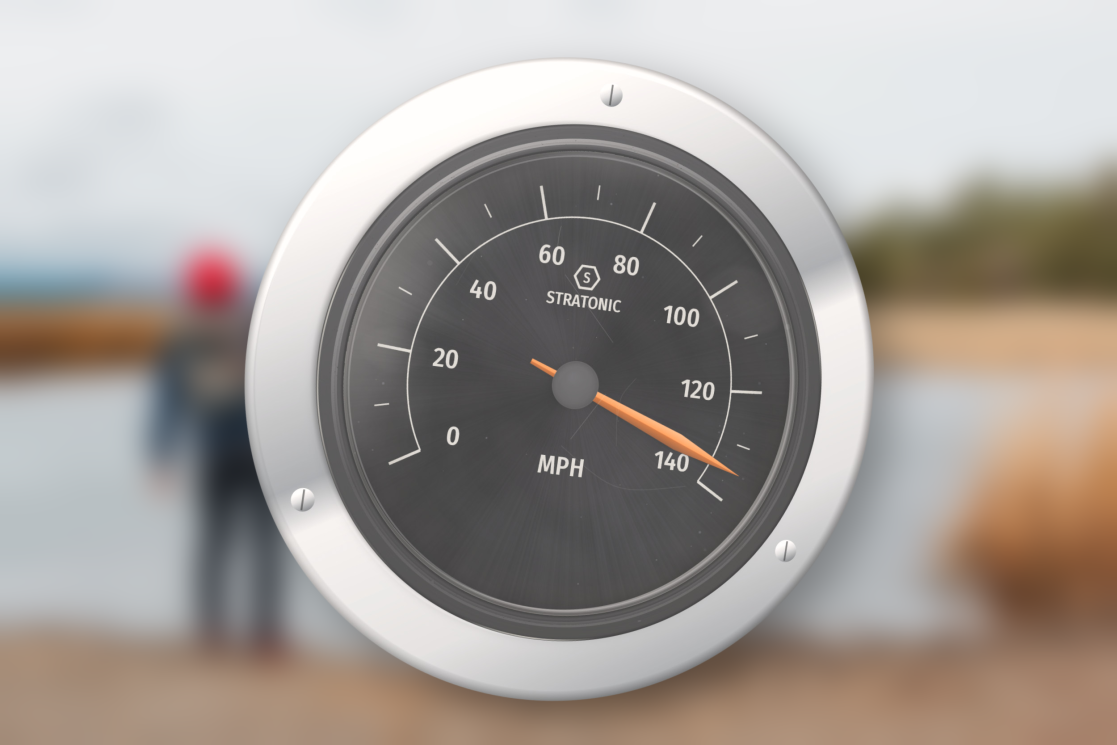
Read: 135mph
